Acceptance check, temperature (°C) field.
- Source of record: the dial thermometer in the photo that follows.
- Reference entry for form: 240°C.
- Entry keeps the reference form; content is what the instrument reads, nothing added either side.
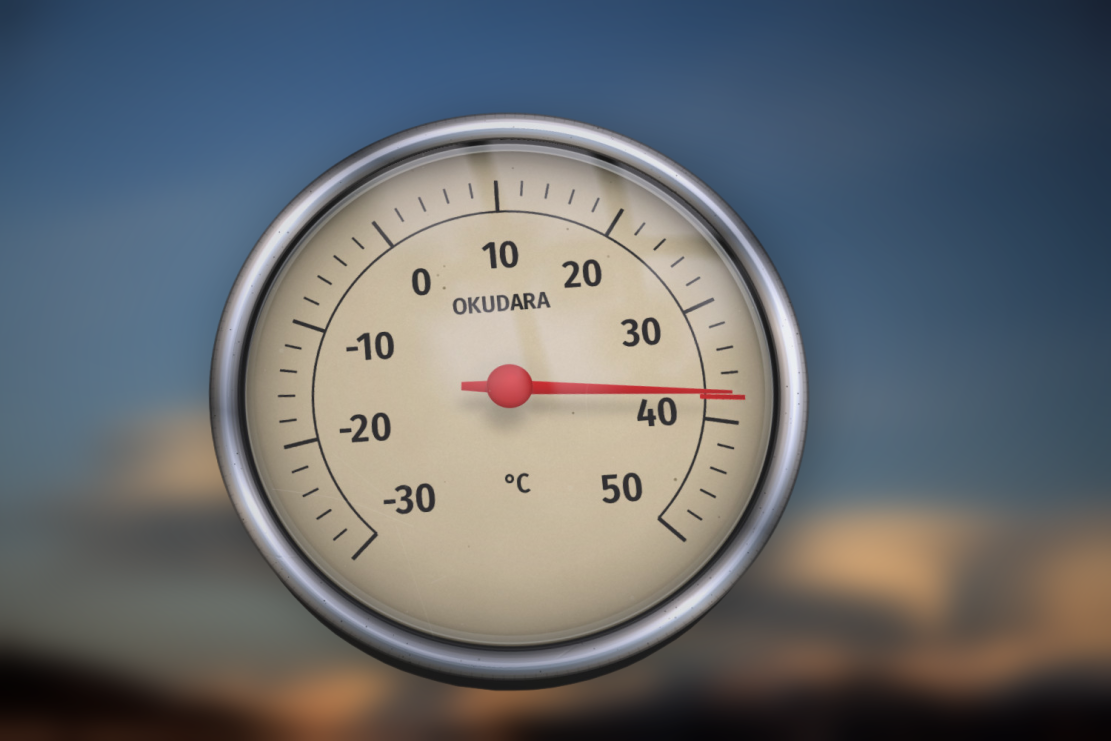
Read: 38°C
